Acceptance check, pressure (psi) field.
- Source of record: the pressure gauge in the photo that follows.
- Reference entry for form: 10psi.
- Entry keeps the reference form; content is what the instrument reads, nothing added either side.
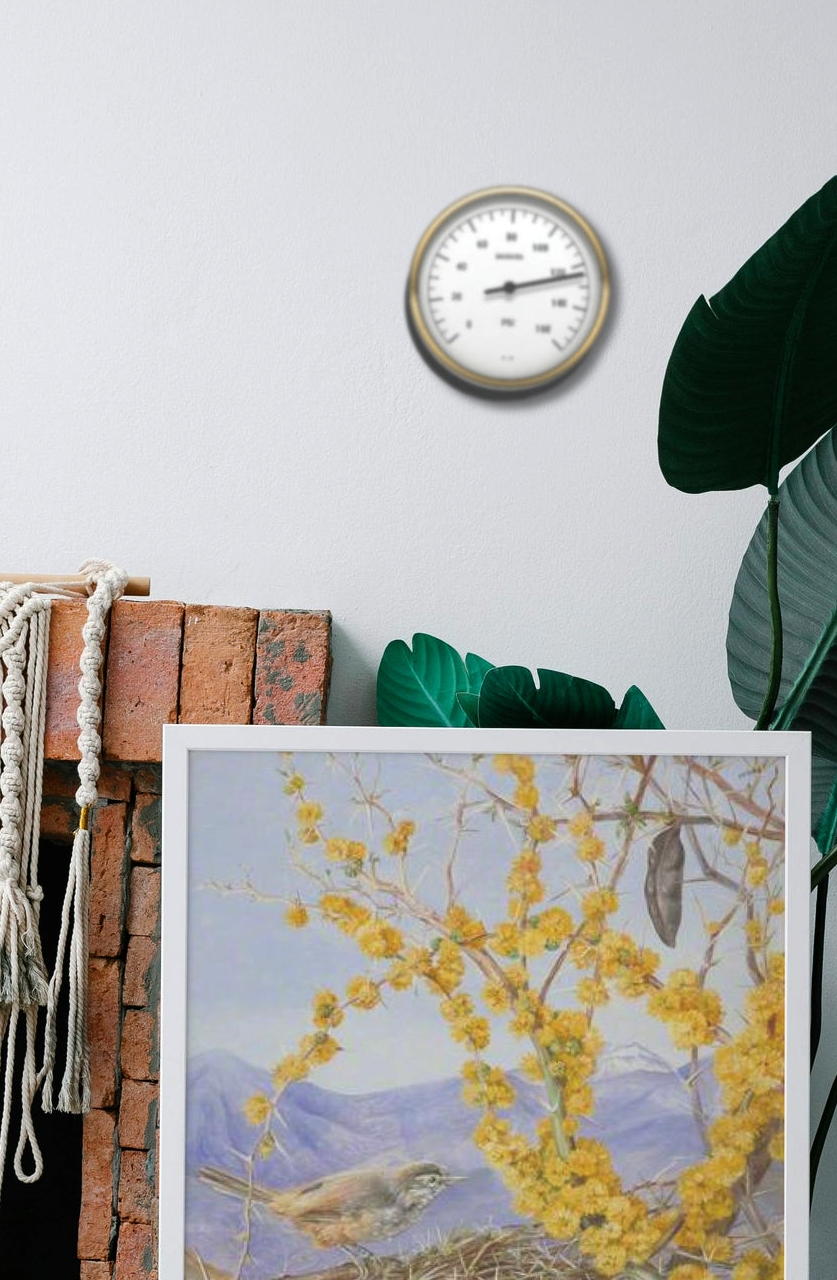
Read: 125psi
